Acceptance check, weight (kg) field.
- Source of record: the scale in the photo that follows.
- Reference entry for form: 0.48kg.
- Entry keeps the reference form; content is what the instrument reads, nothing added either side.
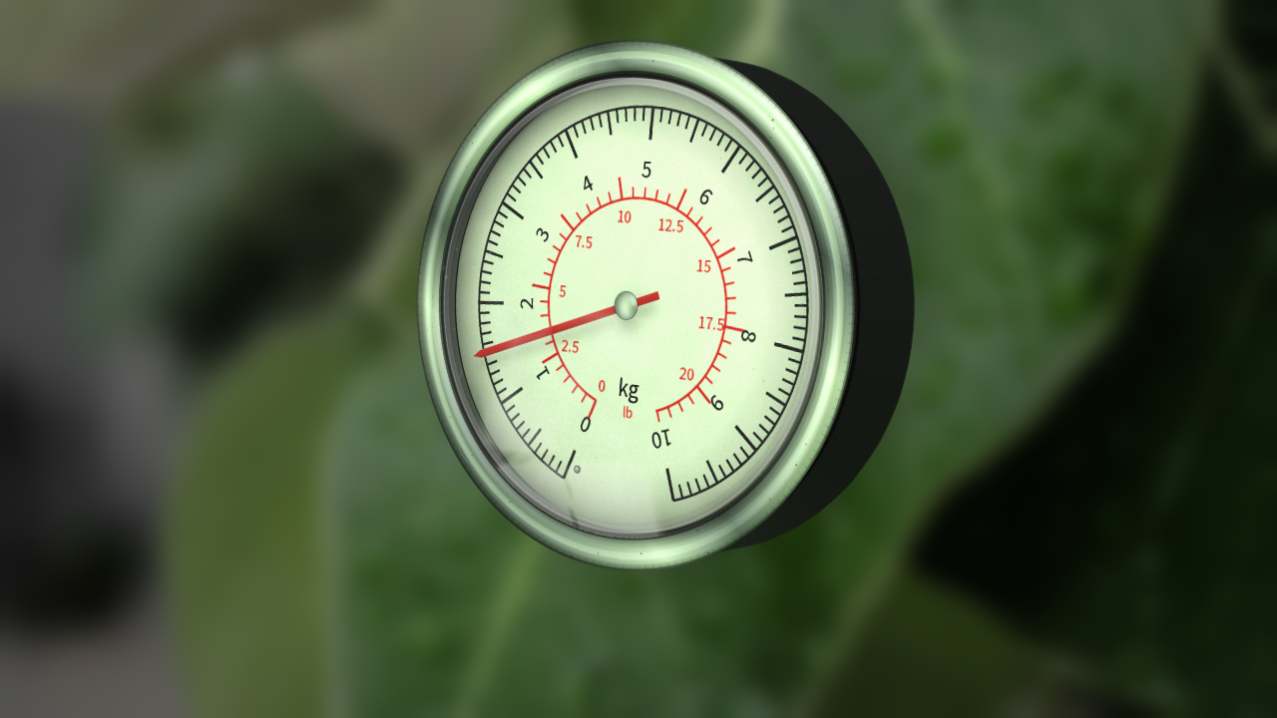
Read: 1.5kg
